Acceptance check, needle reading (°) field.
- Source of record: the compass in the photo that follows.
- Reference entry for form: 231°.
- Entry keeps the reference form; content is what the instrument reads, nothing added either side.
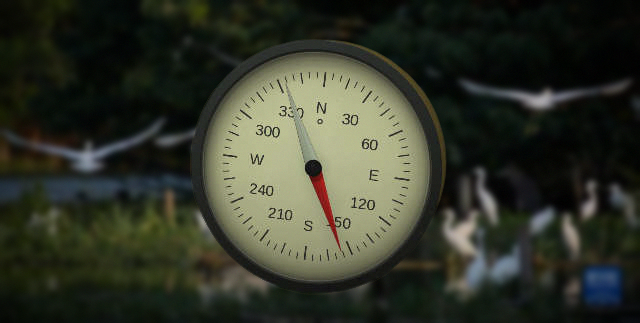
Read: 155°
